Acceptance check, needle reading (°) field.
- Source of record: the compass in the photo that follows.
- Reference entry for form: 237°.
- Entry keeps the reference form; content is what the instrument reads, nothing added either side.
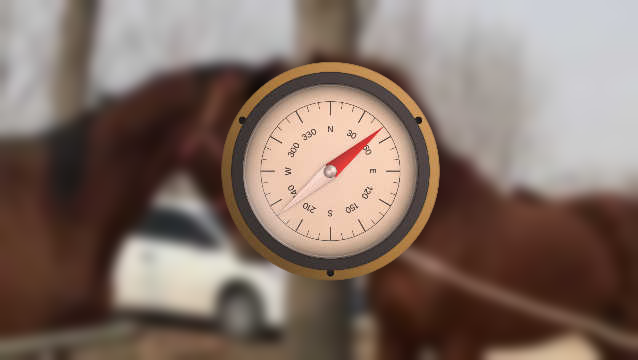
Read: 50°
